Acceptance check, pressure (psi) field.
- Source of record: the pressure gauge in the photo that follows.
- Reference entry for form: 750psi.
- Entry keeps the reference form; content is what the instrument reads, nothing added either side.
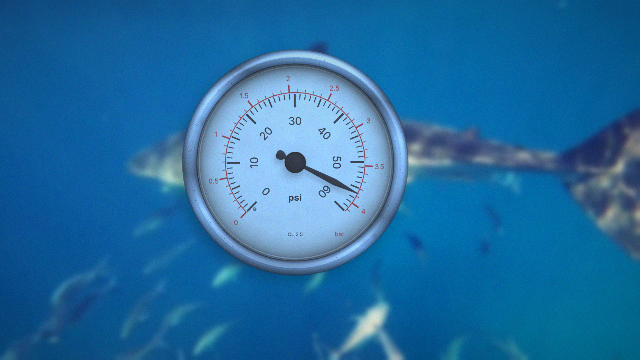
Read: 56psi
